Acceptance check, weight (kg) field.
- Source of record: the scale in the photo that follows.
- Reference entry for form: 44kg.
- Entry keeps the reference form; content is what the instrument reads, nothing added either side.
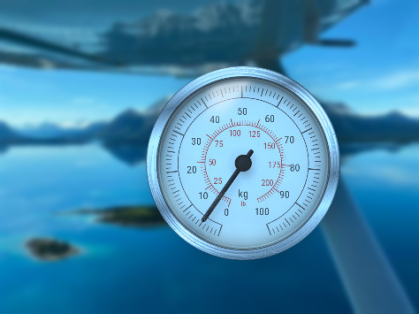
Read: 5kg
